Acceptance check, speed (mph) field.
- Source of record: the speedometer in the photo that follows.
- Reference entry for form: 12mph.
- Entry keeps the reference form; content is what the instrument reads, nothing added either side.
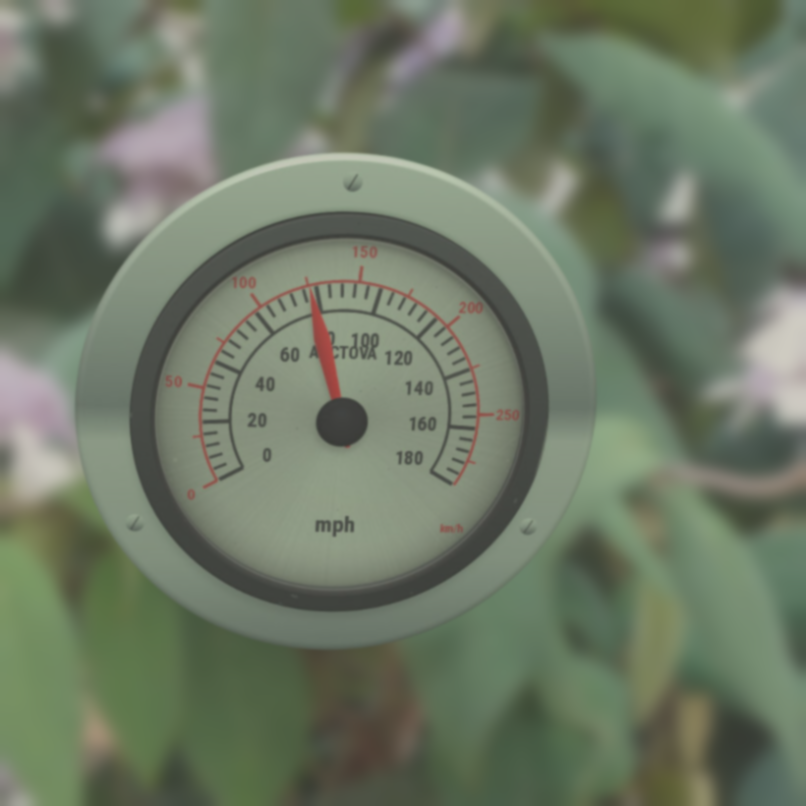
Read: 78mph
